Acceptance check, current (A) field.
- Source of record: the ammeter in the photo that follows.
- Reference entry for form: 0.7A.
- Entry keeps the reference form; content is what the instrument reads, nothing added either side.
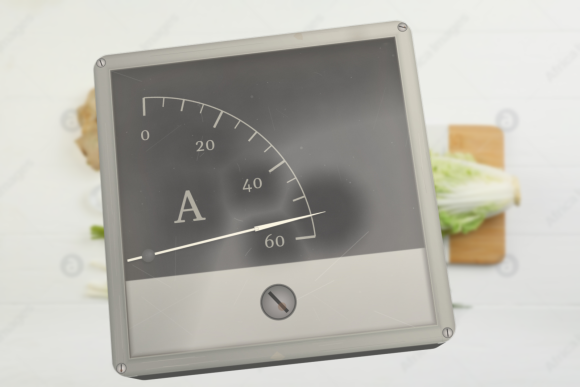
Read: 55A
